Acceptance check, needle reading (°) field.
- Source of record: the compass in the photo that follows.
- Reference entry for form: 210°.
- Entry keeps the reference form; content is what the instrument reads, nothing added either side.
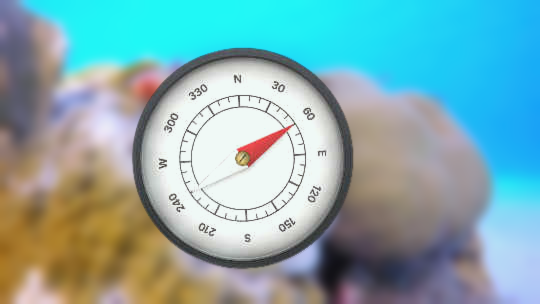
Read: 60°
